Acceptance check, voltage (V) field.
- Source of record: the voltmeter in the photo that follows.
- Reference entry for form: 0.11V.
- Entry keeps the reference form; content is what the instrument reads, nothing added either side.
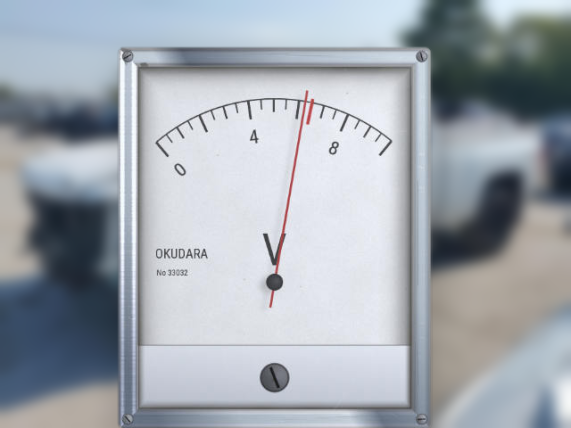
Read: 6.25V
